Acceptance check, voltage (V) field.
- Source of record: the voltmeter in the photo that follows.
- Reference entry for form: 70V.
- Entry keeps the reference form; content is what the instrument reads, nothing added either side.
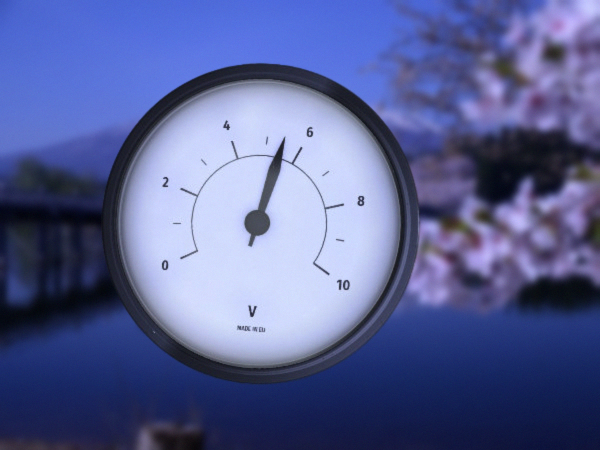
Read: 5.5V
